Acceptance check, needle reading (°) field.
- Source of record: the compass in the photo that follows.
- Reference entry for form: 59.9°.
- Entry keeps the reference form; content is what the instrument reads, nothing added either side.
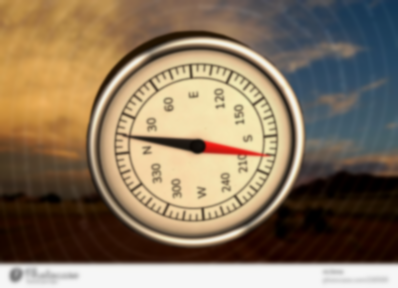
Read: 195°
